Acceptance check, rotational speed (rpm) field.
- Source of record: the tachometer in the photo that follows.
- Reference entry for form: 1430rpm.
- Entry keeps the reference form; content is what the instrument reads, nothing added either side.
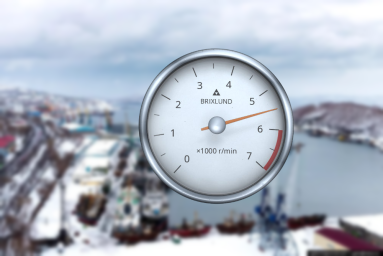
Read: 5500rpm
